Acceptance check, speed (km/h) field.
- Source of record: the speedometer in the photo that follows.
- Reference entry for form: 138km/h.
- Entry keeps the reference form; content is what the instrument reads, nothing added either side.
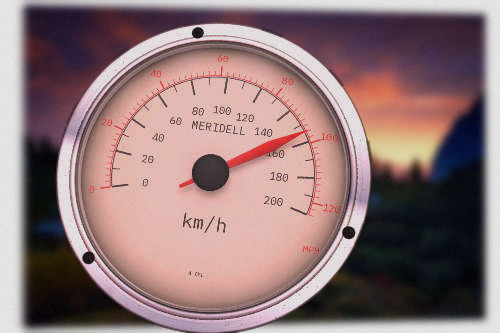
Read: 155km/h
